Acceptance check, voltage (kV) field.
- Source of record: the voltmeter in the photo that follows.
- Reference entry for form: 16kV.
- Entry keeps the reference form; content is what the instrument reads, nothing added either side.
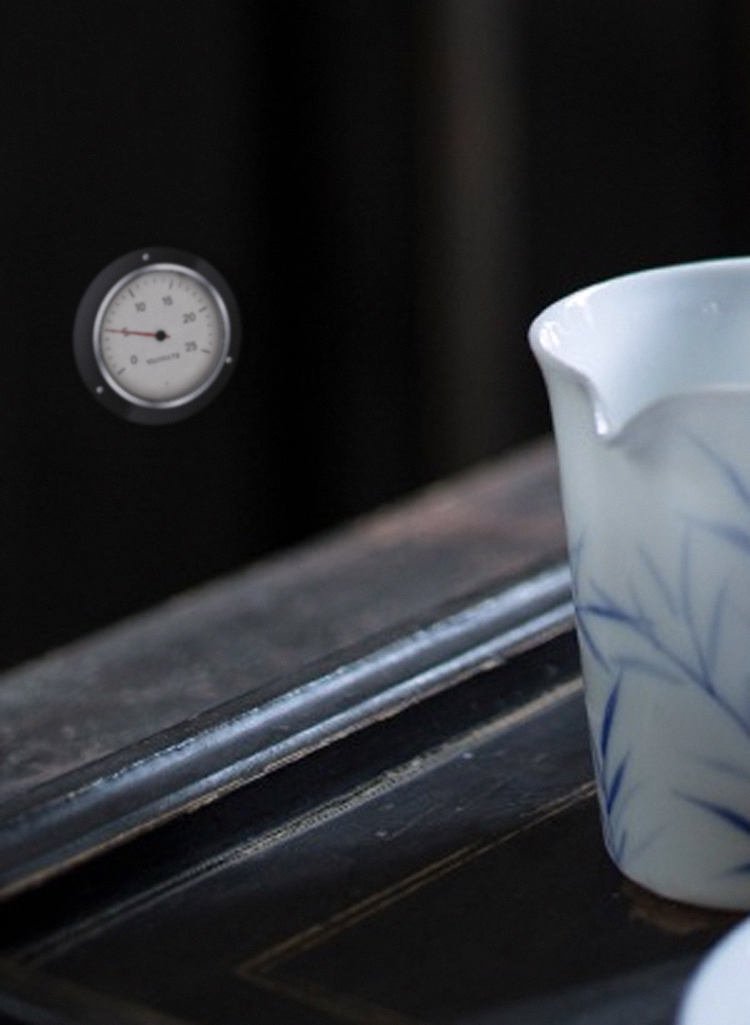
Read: 5kV
